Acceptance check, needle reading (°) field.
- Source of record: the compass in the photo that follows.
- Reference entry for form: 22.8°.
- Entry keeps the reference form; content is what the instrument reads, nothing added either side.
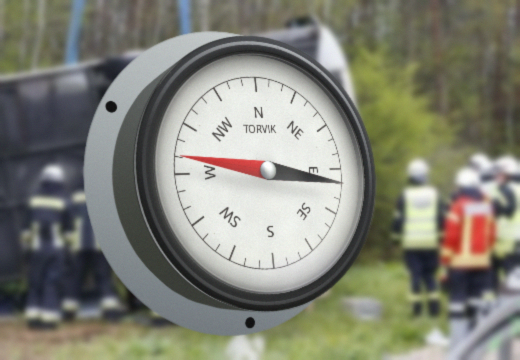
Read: 280°
